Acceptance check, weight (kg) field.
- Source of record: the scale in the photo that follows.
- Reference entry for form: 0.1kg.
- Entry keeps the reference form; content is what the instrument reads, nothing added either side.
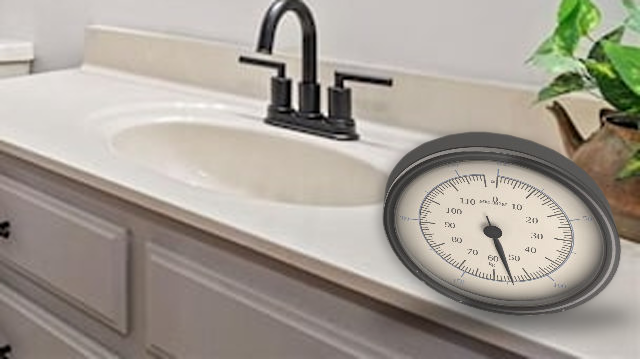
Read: 55kg
